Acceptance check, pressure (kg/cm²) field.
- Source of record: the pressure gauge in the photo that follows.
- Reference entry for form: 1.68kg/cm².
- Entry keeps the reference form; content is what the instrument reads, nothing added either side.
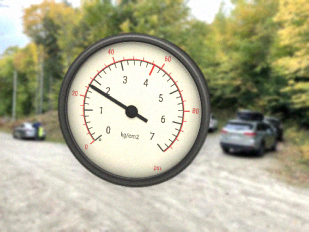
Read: 1.8kg/cm²
